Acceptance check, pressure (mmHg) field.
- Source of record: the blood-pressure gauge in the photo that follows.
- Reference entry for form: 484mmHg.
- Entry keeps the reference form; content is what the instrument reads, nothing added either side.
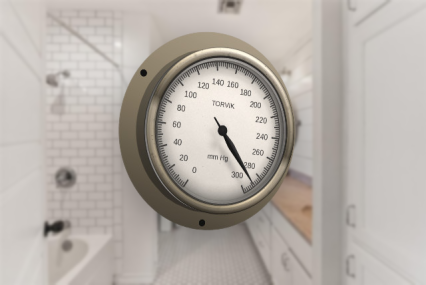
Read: 290mmHg
